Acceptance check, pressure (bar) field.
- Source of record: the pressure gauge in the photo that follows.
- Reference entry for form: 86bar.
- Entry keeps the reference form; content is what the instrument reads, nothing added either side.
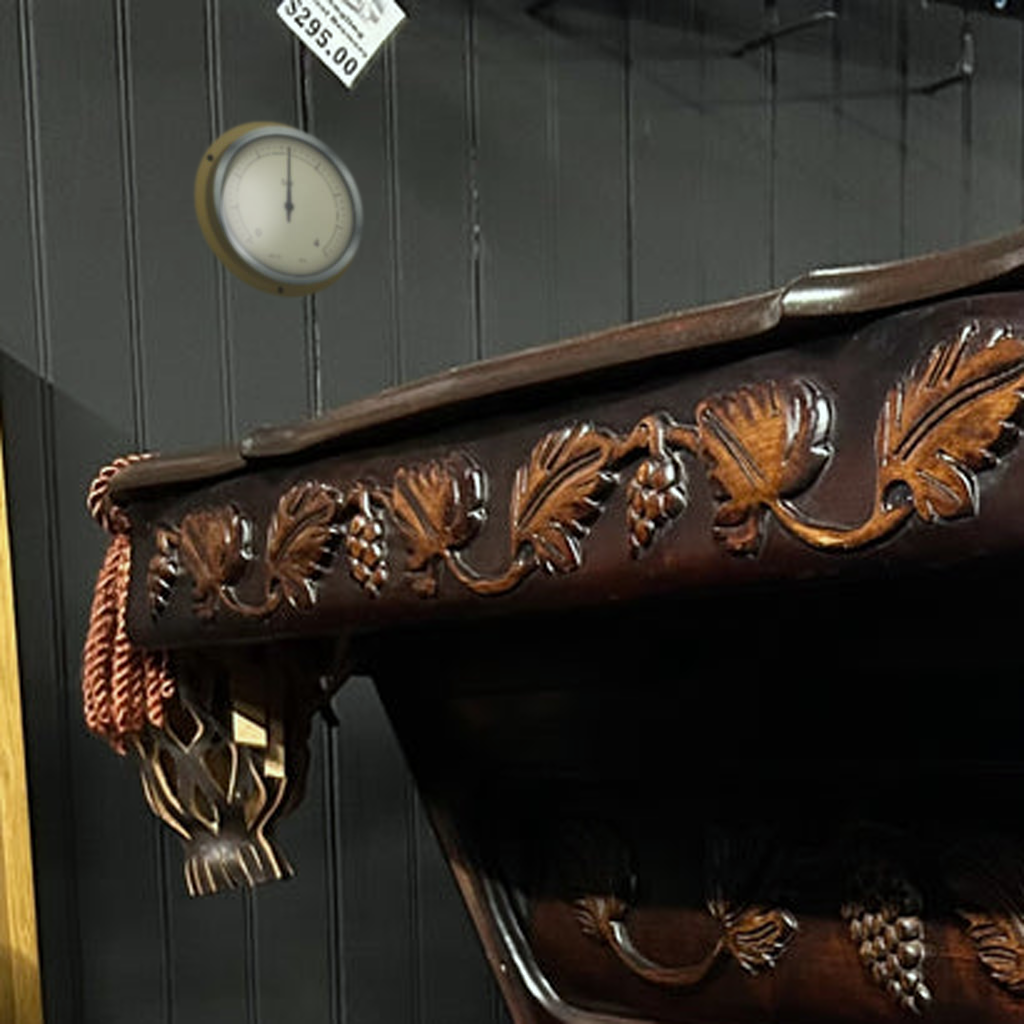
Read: 2bar
